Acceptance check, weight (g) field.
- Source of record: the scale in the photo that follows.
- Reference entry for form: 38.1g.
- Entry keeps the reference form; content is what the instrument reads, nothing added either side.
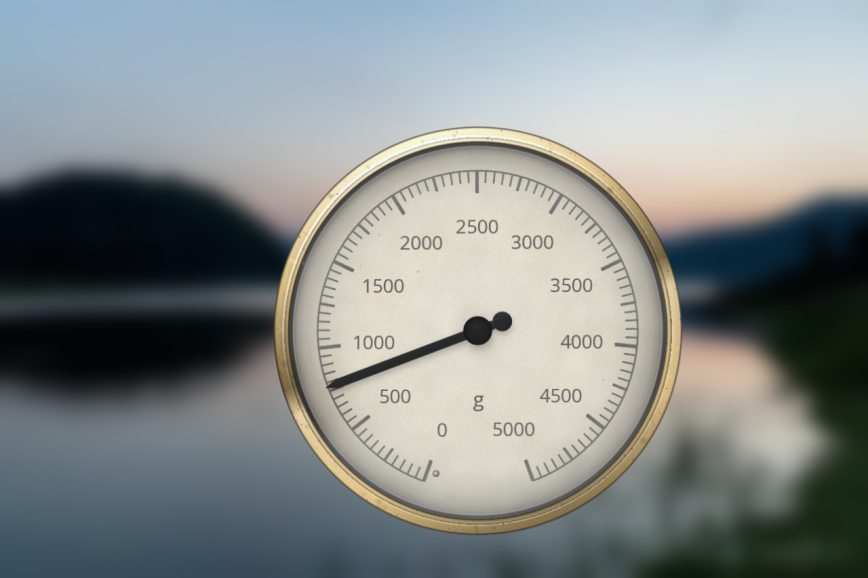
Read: 775g
